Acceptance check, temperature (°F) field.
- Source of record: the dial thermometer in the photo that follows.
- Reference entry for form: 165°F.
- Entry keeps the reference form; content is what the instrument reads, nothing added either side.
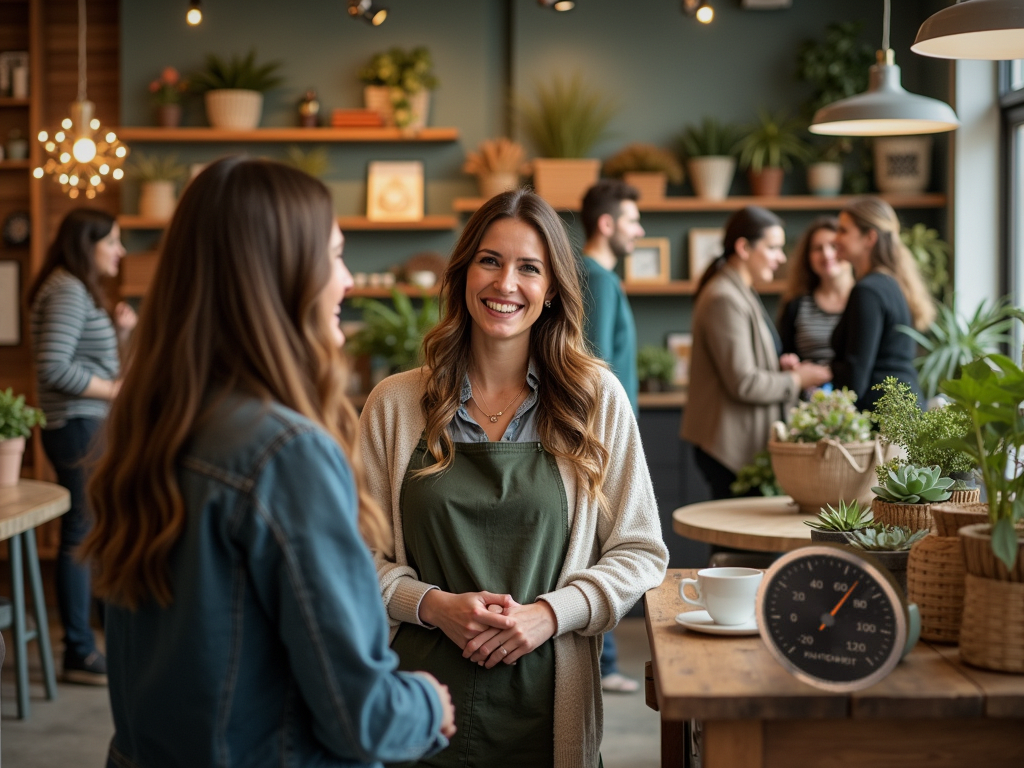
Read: 68°F
